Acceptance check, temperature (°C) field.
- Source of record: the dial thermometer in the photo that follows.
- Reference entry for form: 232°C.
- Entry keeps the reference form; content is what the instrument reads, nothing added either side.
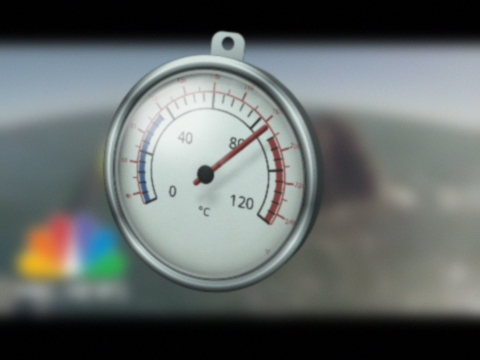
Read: 84°C
